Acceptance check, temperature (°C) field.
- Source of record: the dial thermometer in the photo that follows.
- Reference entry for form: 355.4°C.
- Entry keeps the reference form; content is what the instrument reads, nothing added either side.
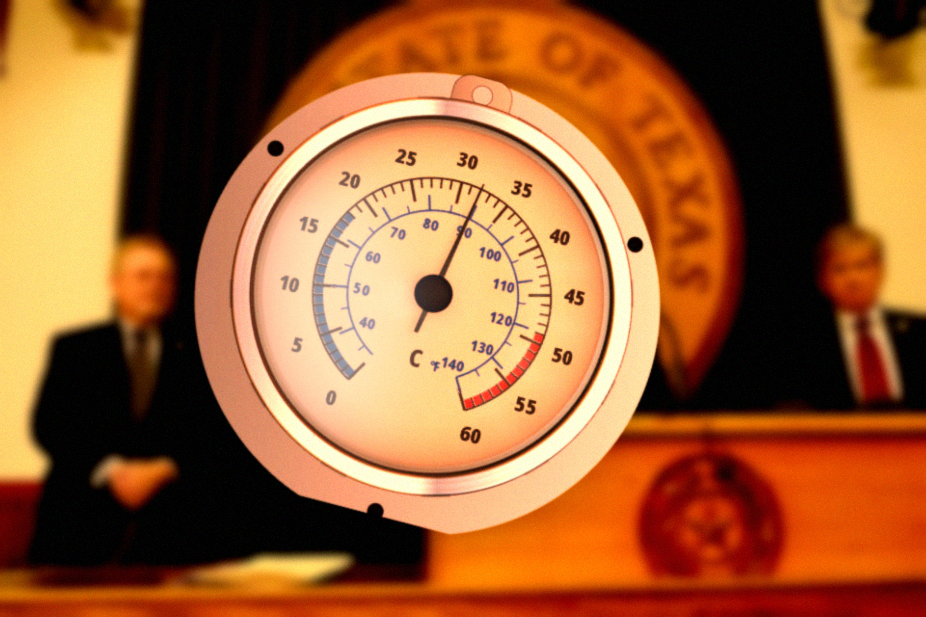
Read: 32°C
